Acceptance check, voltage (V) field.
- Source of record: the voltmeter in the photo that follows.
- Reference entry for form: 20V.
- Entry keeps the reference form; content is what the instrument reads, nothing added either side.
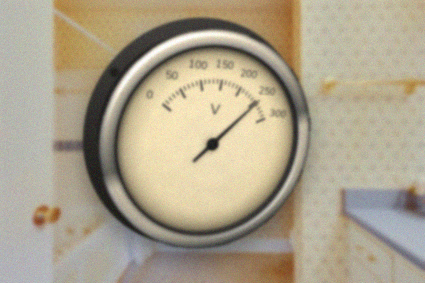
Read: 250V
